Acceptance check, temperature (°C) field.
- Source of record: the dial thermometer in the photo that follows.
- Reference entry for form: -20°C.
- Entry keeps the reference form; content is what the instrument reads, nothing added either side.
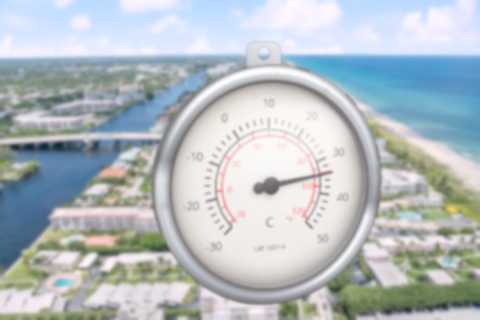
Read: 34°C
